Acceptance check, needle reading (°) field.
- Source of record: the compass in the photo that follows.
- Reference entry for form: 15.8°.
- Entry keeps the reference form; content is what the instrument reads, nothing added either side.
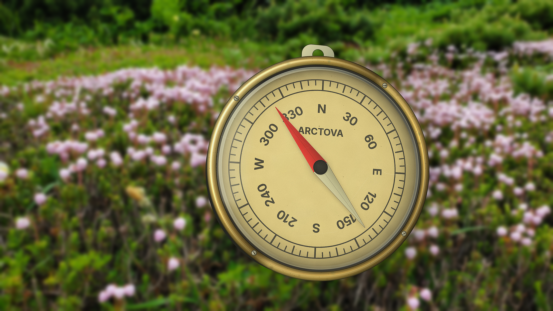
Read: 320°
